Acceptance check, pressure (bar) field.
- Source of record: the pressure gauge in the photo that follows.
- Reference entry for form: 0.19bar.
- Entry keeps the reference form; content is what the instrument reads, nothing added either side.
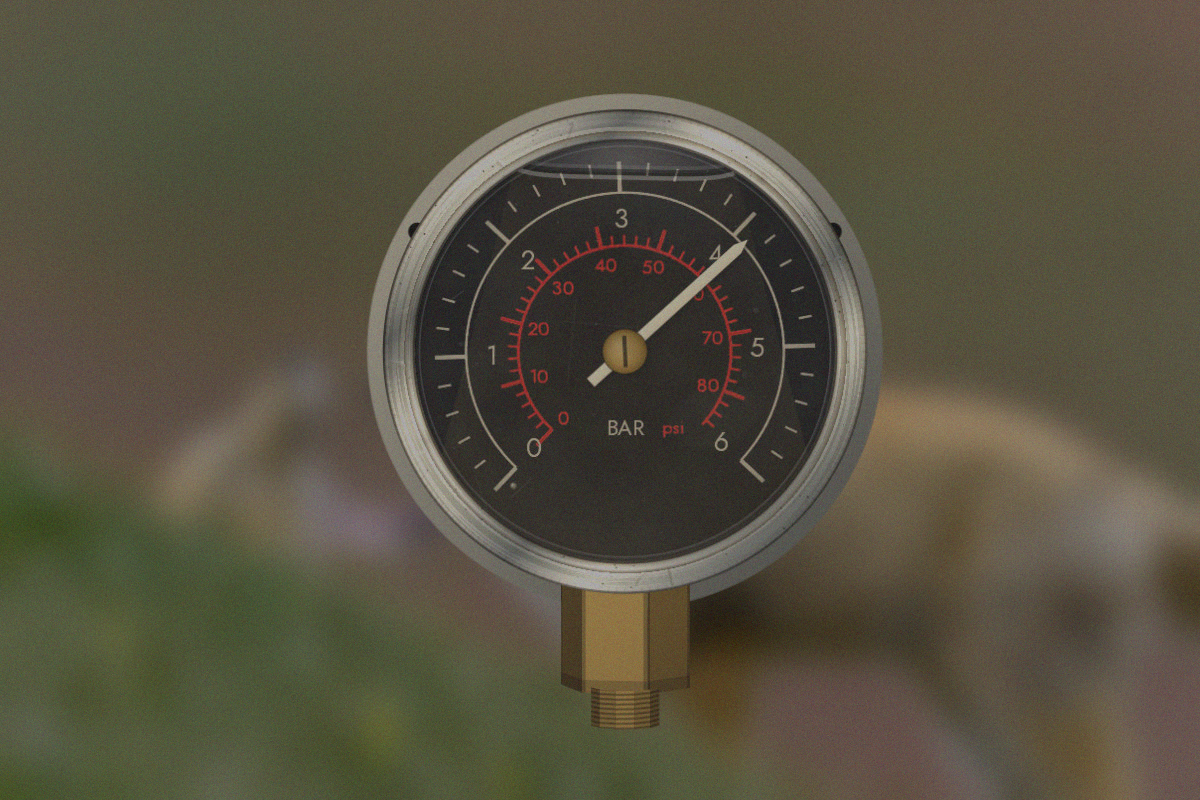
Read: 4.1bar
